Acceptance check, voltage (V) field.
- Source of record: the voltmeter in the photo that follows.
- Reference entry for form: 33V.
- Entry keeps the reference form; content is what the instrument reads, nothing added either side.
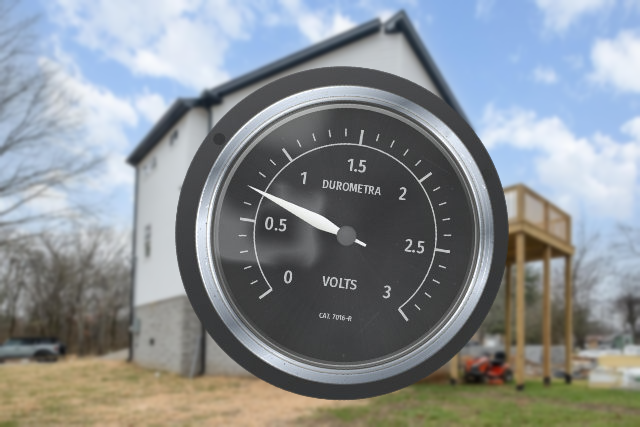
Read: 0.7V
